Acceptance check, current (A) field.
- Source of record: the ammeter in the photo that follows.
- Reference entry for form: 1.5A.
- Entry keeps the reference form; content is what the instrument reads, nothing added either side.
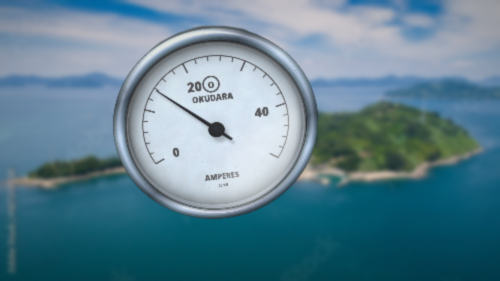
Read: 14A
